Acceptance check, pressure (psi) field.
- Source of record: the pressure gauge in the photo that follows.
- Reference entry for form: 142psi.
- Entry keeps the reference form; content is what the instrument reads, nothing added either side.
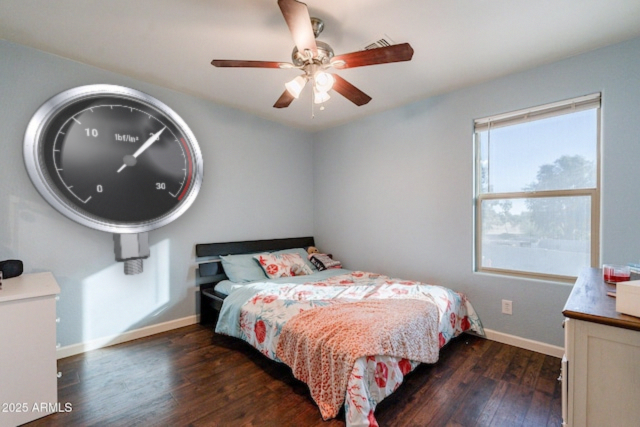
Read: 20psi
